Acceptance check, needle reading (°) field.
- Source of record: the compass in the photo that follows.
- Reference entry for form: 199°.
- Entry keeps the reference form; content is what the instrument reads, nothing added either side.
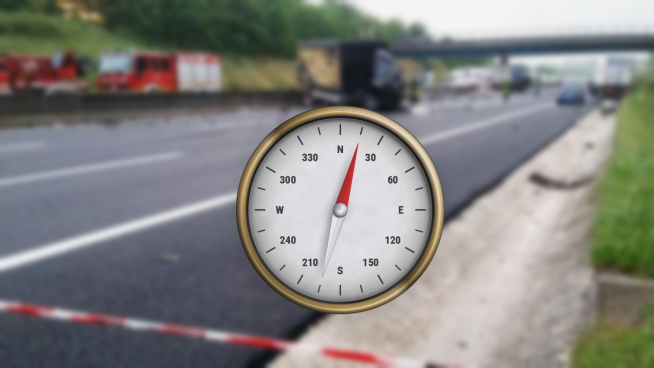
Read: 15°
